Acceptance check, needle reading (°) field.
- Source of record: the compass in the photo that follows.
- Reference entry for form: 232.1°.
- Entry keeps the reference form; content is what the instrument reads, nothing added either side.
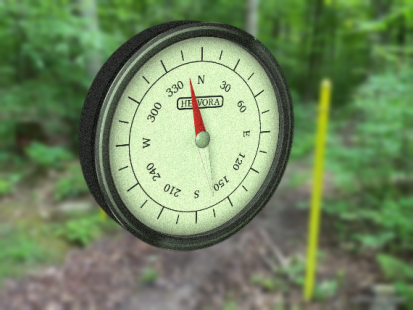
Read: 345°
